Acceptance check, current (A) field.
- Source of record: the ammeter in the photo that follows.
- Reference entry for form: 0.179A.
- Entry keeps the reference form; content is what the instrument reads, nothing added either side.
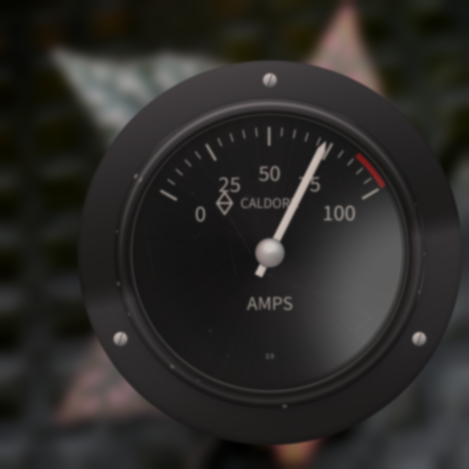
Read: 72.5A
